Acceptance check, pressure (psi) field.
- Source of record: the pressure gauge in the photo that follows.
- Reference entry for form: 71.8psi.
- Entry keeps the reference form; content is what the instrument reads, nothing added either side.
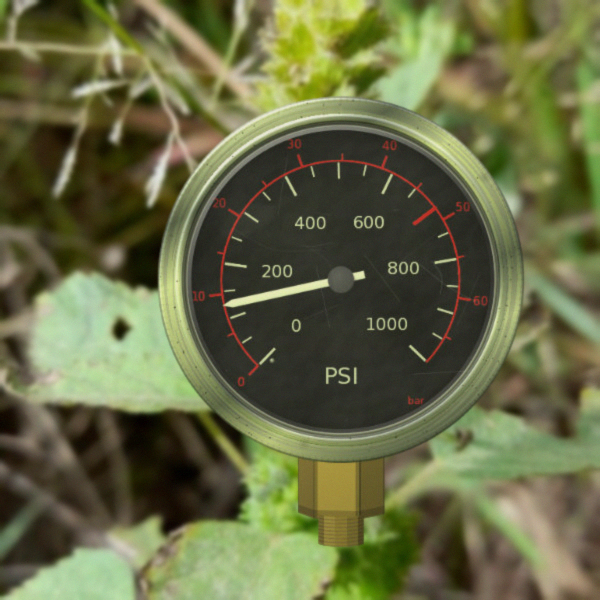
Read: 125psi
